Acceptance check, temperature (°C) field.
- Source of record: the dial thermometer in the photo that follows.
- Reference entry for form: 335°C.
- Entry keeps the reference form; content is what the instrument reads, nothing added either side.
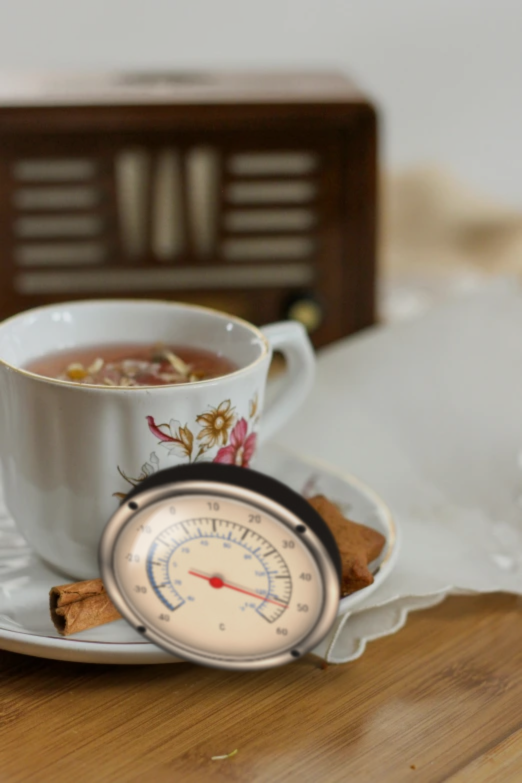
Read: 50°C
